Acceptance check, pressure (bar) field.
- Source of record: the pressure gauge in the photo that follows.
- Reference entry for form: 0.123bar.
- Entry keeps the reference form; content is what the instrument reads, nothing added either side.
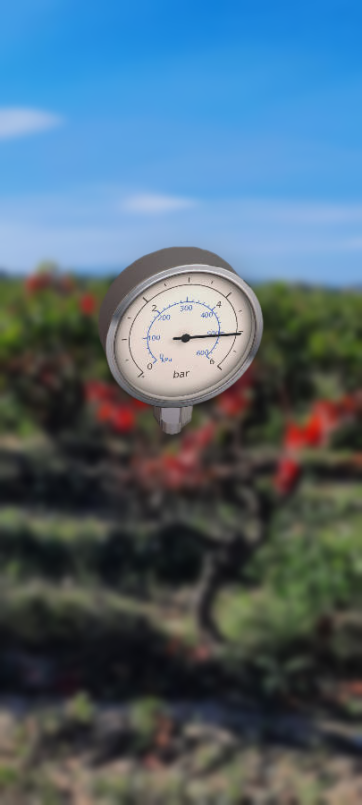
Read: 5bar
